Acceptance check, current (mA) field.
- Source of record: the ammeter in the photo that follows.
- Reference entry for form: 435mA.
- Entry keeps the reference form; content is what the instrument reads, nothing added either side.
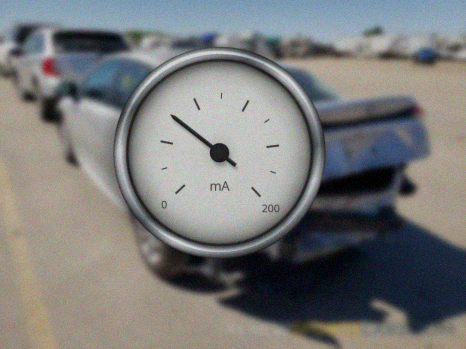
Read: 60mA
